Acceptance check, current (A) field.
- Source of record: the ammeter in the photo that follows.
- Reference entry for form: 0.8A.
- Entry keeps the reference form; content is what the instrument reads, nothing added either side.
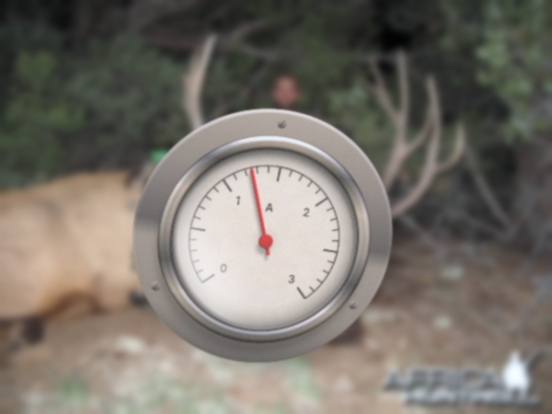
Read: 1.25A
